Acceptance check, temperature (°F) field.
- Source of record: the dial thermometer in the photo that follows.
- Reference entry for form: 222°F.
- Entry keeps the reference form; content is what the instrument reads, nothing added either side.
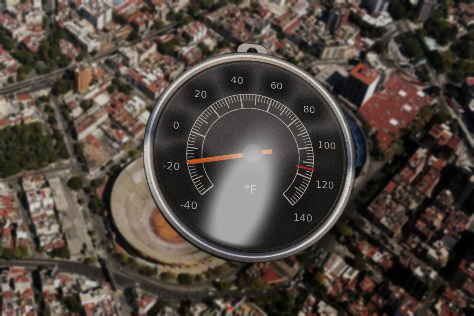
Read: -20°F
